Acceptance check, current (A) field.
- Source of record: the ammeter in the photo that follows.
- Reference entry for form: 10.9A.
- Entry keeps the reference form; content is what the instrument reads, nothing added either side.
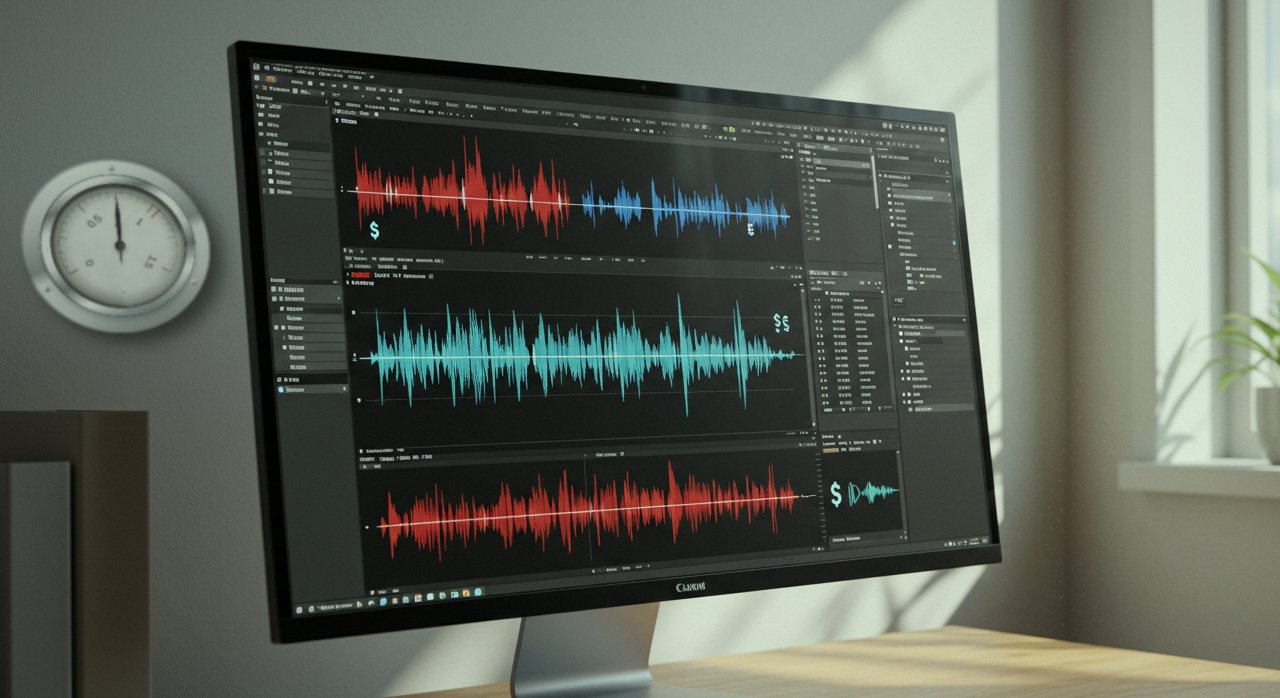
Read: 0.75A
